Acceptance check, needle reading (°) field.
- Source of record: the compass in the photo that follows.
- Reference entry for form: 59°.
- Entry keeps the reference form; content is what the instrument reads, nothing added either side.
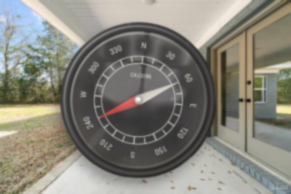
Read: 240°
